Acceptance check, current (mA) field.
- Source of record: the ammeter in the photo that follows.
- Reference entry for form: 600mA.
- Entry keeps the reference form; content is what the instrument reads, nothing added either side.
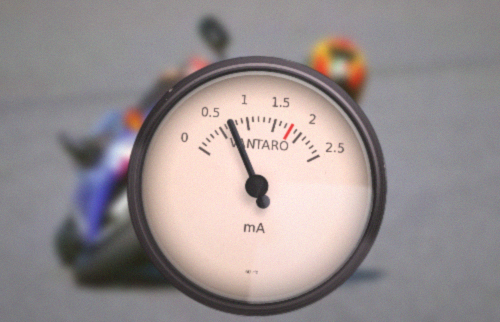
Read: 0.7mA
